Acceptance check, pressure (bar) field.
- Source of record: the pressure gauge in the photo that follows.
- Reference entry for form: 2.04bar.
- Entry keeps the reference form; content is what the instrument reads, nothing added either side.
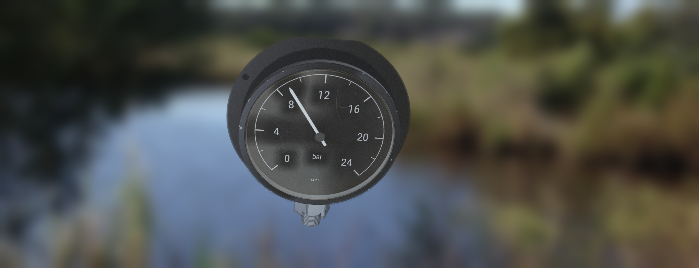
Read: 9bar
